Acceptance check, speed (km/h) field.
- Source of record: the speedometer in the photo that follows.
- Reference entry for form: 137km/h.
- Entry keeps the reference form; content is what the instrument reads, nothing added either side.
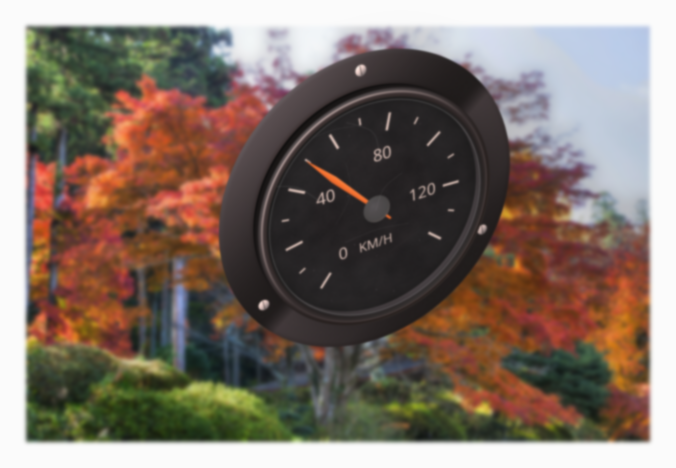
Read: 50km/h
